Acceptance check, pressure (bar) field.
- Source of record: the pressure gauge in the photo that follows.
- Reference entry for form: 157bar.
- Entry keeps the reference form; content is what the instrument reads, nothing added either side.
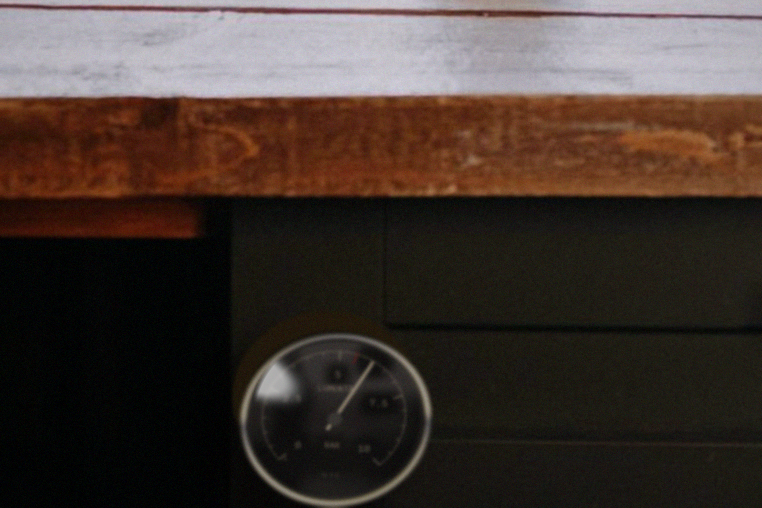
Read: 6bar
